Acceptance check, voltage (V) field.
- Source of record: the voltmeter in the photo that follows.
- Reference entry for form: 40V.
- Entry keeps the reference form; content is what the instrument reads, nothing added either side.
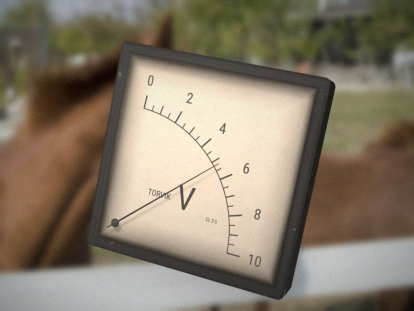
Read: 5.25V
